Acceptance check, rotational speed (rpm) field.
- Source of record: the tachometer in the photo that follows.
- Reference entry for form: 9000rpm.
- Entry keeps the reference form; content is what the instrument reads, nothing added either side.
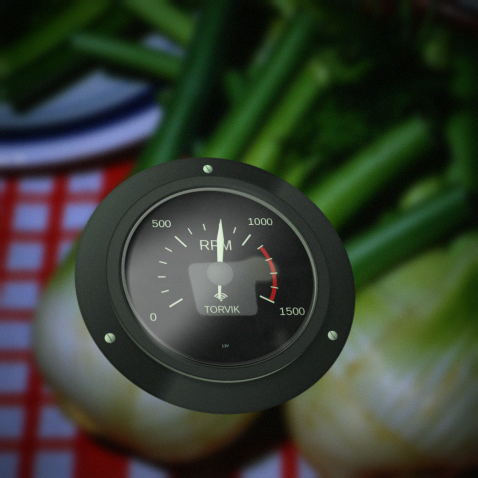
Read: 800rpm
